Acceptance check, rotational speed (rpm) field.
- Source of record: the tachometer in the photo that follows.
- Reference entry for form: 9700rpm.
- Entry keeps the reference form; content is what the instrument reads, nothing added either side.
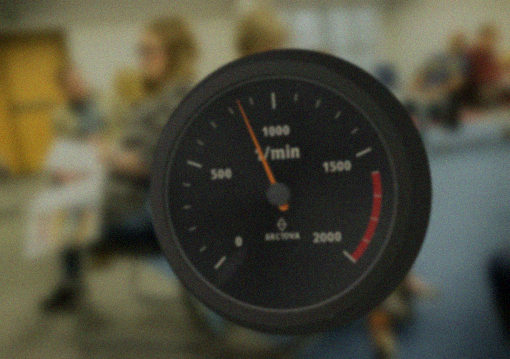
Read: 850rpm
